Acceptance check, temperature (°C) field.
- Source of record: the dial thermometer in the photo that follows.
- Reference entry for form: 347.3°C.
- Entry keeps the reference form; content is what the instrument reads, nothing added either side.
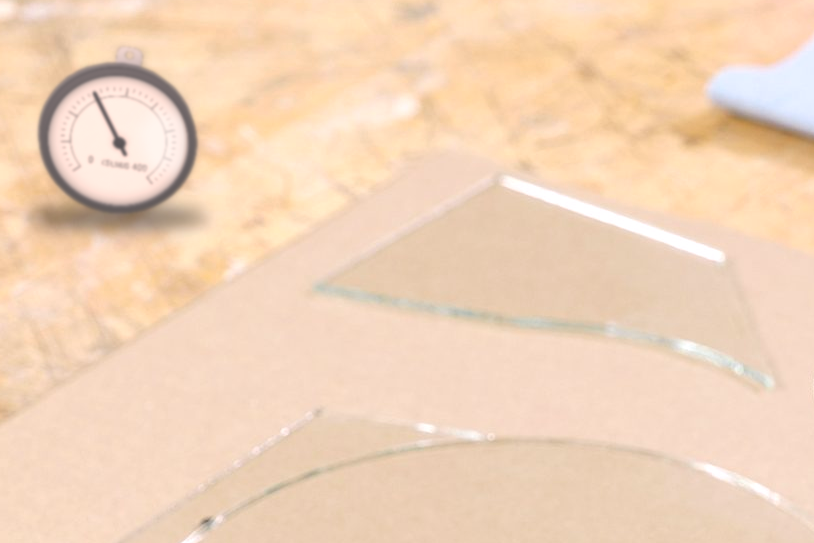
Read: 150°C
